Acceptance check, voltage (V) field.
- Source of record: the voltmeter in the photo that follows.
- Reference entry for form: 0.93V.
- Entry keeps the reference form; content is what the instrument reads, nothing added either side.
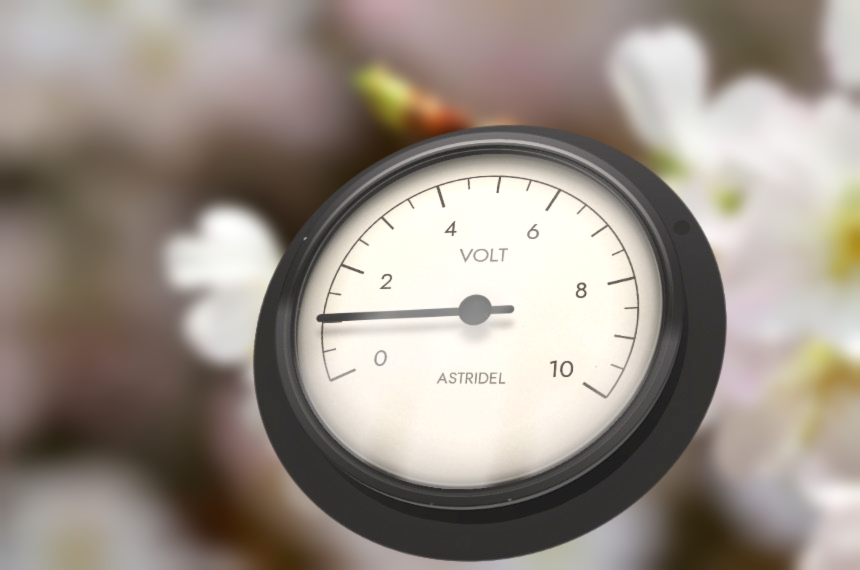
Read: 1V
